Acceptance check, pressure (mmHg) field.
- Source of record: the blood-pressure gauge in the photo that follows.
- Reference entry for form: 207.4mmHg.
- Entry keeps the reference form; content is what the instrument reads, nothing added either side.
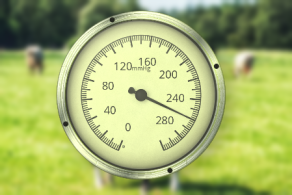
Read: 260mmHg
